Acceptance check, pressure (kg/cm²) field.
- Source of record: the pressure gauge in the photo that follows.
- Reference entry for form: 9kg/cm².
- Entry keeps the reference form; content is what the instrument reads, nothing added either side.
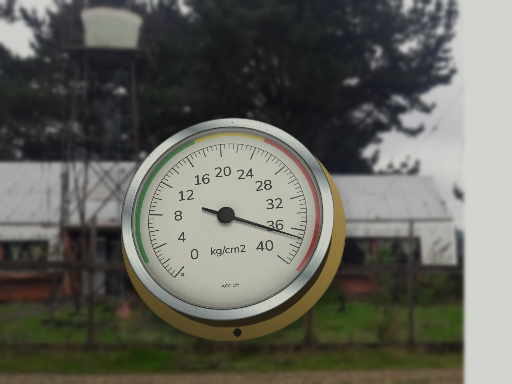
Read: 37kg/cm²
